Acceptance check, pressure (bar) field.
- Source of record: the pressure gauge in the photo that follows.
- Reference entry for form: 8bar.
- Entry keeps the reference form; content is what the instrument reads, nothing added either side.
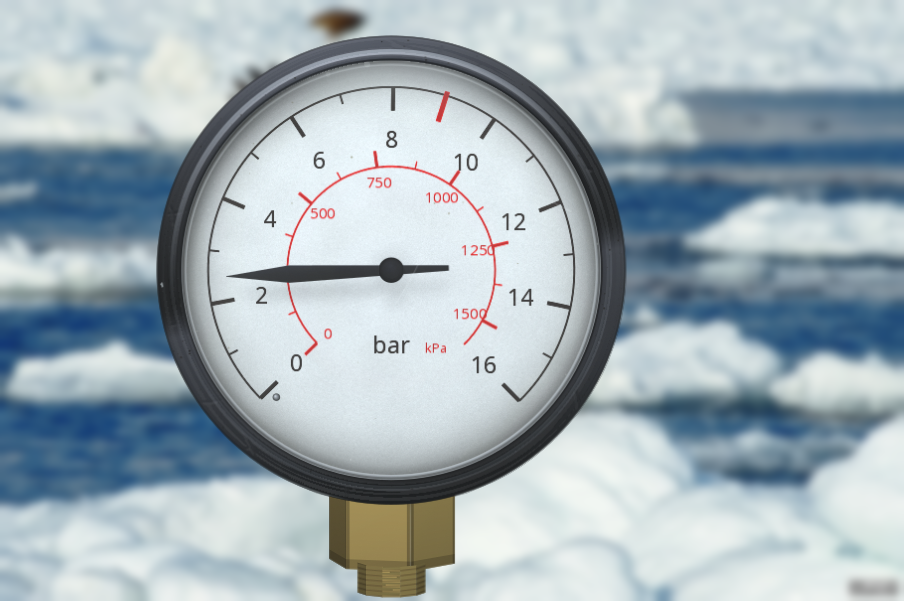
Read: 2.5bar
